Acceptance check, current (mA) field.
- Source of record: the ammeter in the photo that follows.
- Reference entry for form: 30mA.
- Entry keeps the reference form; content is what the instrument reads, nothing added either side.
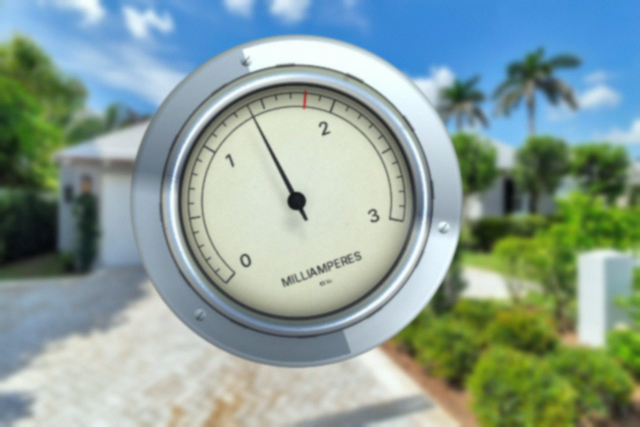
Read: 1.4mA
